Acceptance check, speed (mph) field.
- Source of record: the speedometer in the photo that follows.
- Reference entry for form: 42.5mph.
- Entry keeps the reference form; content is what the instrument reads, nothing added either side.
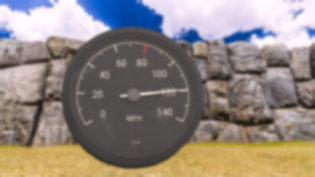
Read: 120mph
